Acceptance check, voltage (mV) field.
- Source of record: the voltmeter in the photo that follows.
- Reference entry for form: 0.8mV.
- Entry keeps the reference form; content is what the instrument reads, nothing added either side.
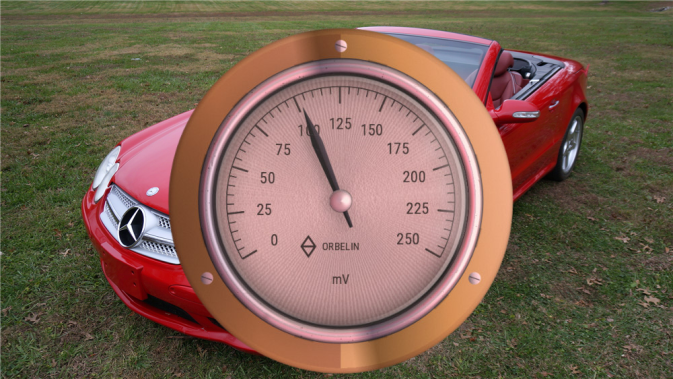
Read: 102.5mV
